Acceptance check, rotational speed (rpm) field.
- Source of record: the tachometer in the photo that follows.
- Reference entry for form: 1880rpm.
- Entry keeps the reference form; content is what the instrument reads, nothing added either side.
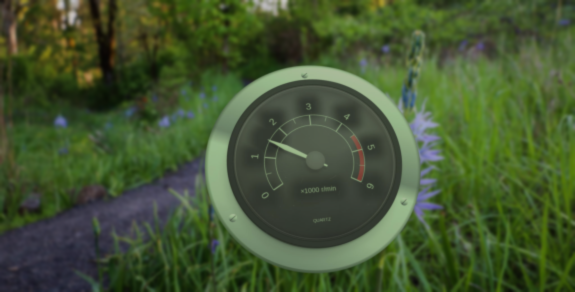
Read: 1500rpm
